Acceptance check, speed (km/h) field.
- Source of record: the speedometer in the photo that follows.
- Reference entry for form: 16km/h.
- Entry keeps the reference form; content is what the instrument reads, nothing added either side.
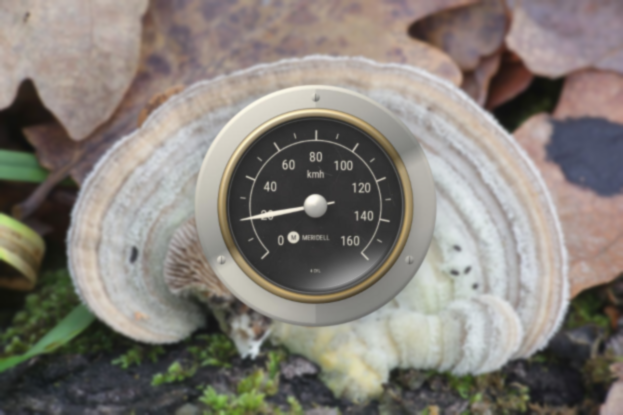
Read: 20km/h
